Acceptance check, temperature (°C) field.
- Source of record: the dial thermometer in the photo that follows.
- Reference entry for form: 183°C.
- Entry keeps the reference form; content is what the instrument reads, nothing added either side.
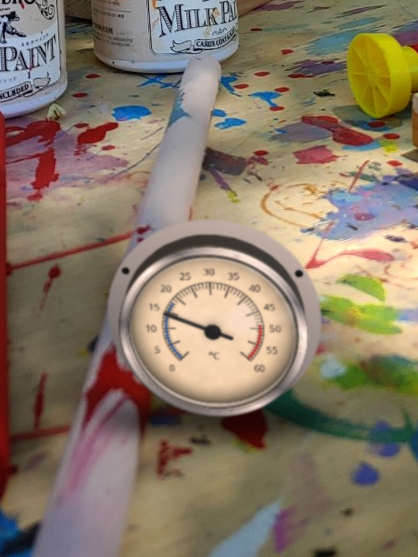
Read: 15°C
